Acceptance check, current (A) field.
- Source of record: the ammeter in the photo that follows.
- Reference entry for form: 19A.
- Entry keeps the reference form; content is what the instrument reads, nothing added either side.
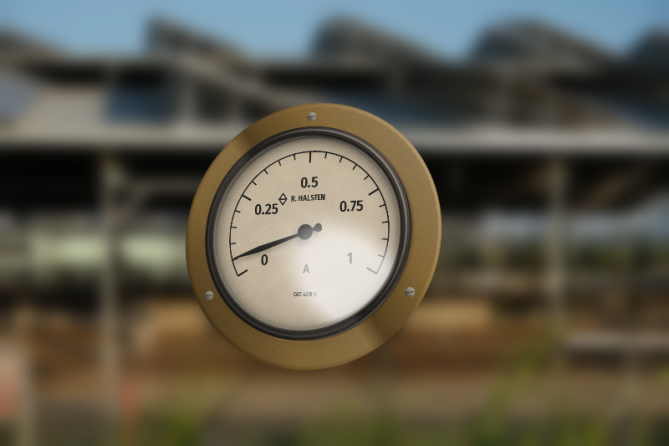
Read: 0.05A
